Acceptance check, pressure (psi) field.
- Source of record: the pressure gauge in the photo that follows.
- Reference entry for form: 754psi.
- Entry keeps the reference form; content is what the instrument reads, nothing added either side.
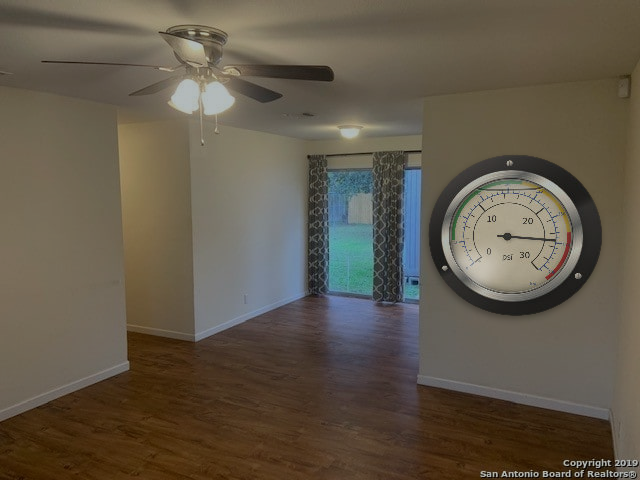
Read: 25psi
